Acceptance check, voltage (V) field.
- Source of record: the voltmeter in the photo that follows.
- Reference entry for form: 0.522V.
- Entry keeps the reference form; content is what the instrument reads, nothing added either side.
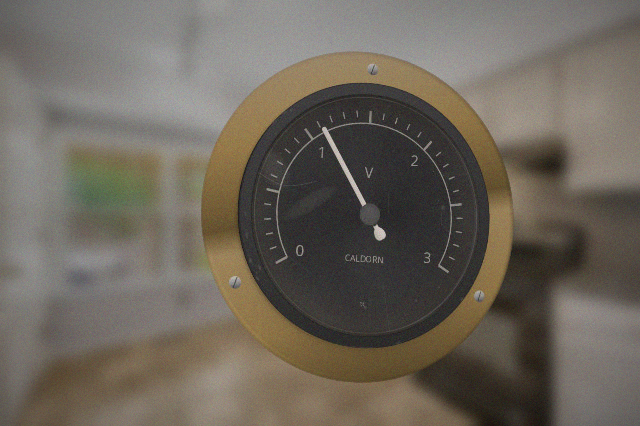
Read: 1.1V
